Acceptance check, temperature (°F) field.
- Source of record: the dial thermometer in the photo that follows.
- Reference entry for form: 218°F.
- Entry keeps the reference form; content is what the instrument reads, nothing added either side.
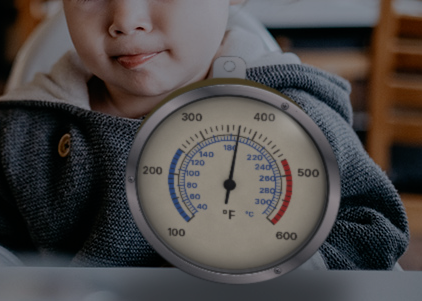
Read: 370°F
